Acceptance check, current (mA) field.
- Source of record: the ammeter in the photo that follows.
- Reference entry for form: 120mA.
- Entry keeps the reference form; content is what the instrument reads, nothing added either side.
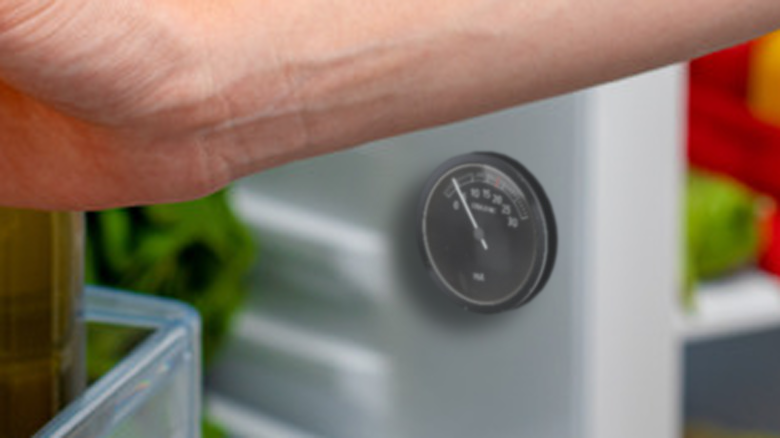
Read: 5mA
